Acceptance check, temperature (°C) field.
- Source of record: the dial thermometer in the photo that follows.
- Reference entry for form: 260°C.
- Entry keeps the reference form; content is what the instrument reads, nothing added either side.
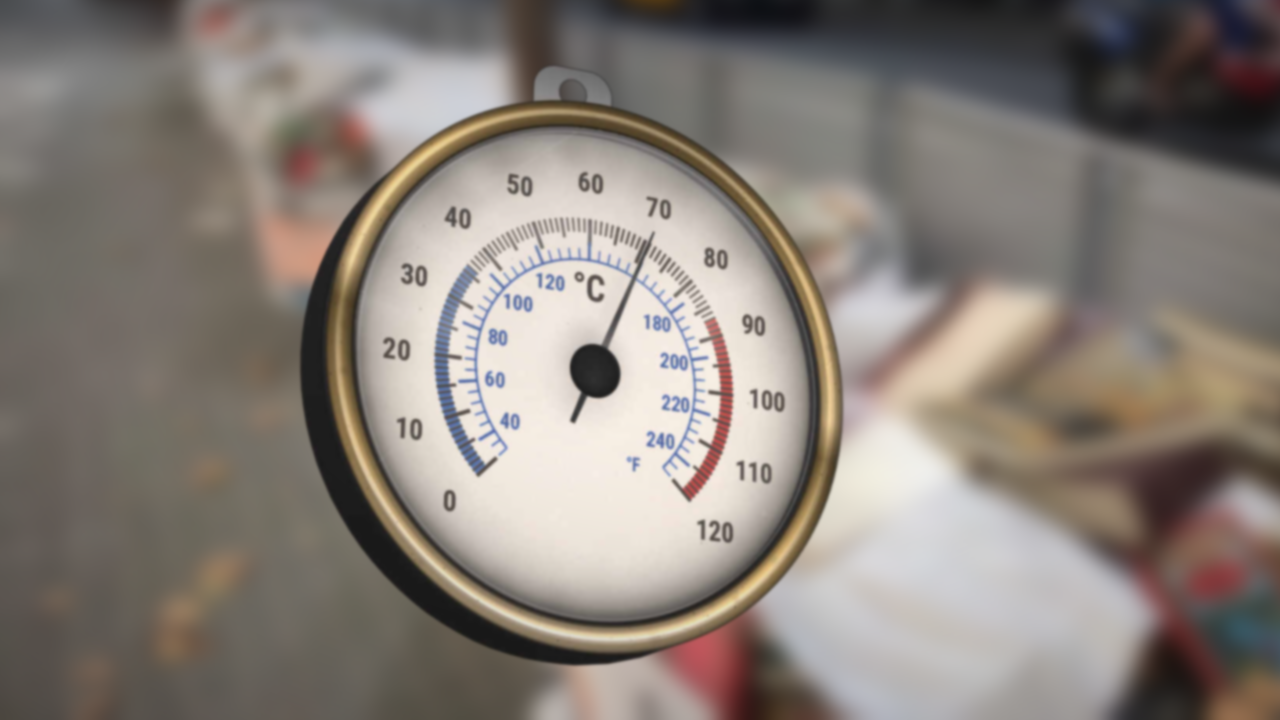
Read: 70°C
